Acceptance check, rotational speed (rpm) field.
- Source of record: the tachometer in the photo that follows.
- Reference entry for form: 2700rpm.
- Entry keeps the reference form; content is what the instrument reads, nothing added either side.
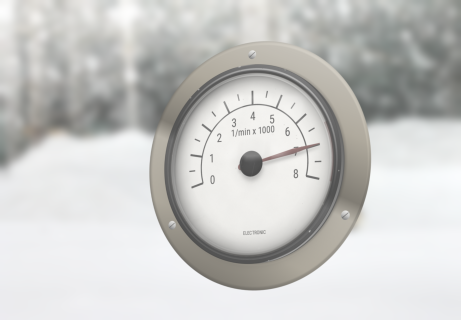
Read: 7000rpm
